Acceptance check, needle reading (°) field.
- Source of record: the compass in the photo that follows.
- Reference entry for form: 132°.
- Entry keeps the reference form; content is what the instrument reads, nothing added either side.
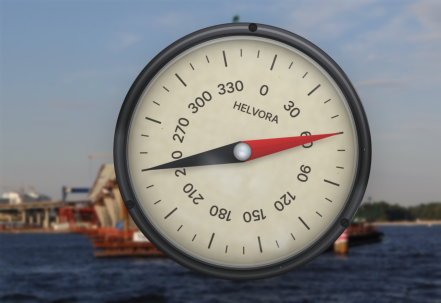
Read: 60°
